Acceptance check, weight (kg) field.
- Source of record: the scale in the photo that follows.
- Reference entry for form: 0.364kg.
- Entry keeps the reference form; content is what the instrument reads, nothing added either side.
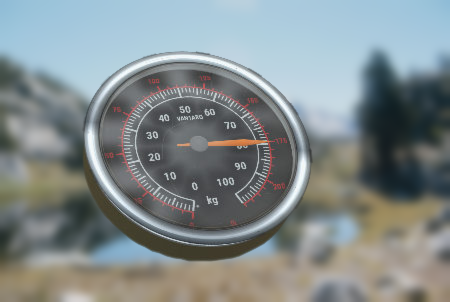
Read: 80kg
